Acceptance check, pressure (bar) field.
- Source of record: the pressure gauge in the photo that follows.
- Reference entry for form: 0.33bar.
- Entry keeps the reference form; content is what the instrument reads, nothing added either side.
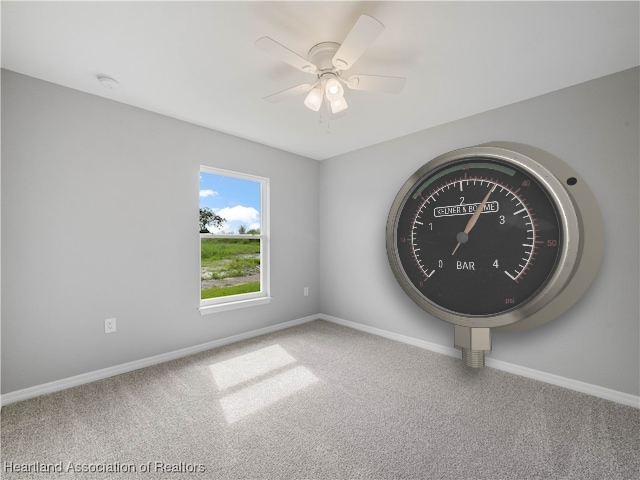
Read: 2.5bar
